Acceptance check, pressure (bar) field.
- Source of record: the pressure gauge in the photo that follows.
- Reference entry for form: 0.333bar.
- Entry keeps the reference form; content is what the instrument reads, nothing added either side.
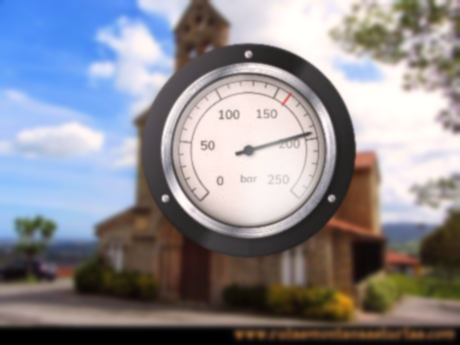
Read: 195bar
